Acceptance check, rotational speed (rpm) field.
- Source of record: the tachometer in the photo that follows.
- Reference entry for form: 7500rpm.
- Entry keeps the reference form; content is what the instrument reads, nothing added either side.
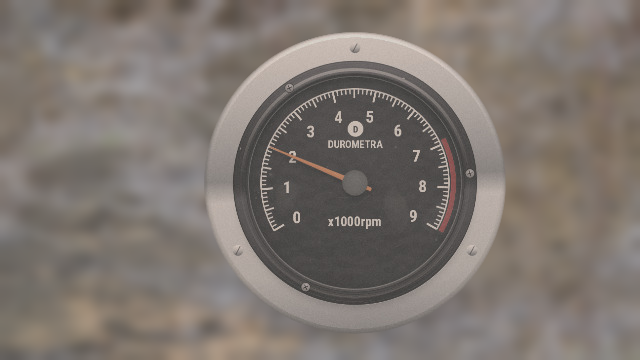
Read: 2000rpm
